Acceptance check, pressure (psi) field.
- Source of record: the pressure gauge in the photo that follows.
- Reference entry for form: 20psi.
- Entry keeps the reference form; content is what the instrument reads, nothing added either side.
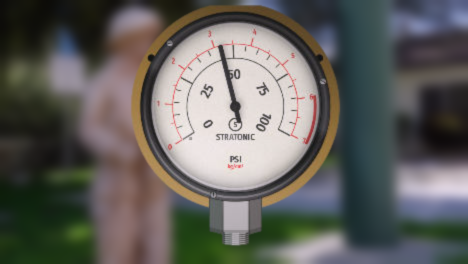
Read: 45psi
